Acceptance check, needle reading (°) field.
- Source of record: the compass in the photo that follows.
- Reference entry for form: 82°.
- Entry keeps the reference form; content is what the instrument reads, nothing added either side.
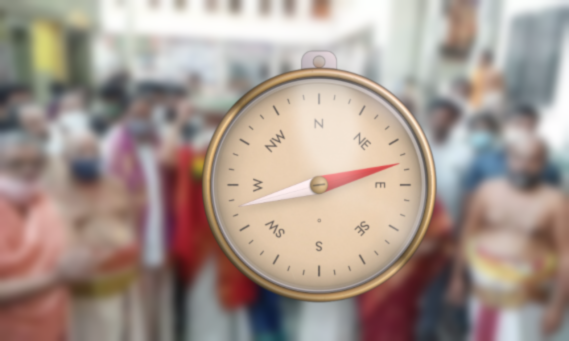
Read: 75°
